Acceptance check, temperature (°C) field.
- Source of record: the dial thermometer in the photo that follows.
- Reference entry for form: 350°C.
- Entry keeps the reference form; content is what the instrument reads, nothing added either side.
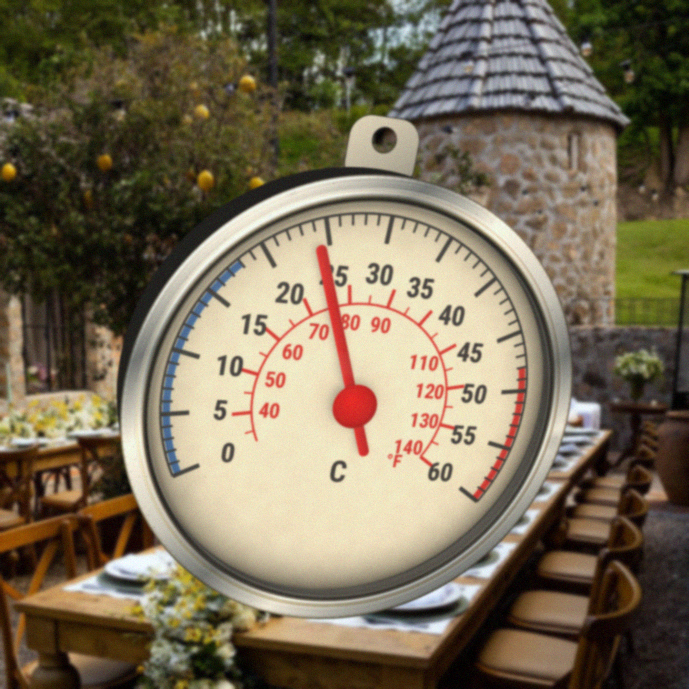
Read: 24°C
